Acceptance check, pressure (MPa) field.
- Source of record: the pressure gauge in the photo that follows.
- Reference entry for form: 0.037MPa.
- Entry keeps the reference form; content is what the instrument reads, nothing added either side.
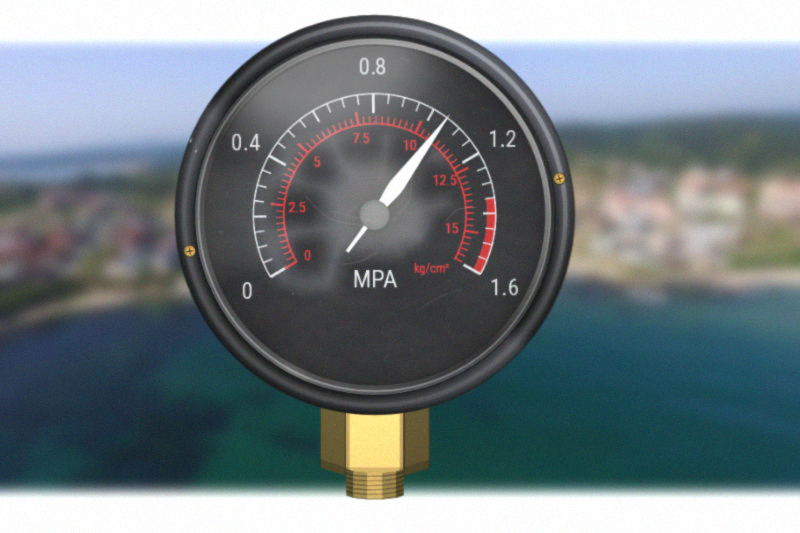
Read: 1.05MPa
